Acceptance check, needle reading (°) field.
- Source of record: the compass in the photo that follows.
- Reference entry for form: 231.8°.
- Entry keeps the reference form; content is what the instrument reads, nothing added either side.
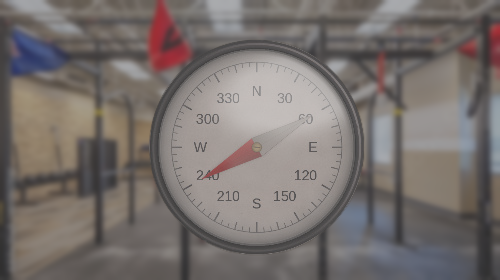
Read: 240°
